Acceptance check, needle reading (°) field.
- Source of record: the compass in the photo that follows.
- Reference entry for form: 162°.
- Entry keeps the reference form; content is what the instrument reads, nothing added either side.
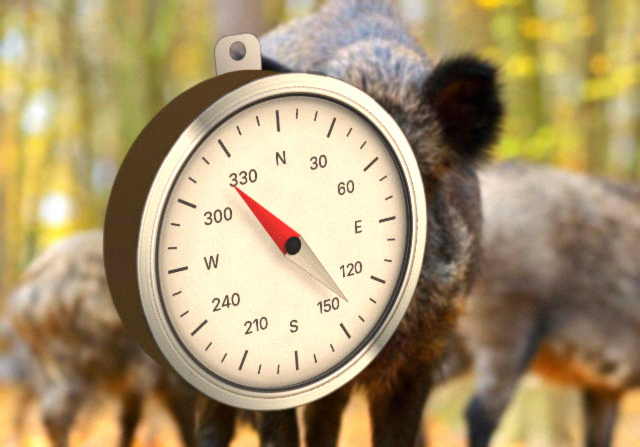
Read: 320°
